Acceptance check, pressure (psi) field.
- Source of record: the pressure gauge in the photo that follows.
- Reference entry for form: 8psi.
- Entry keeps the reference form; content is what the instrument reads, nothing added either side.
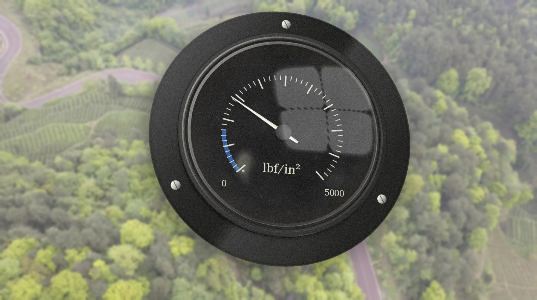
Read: 1400psi
